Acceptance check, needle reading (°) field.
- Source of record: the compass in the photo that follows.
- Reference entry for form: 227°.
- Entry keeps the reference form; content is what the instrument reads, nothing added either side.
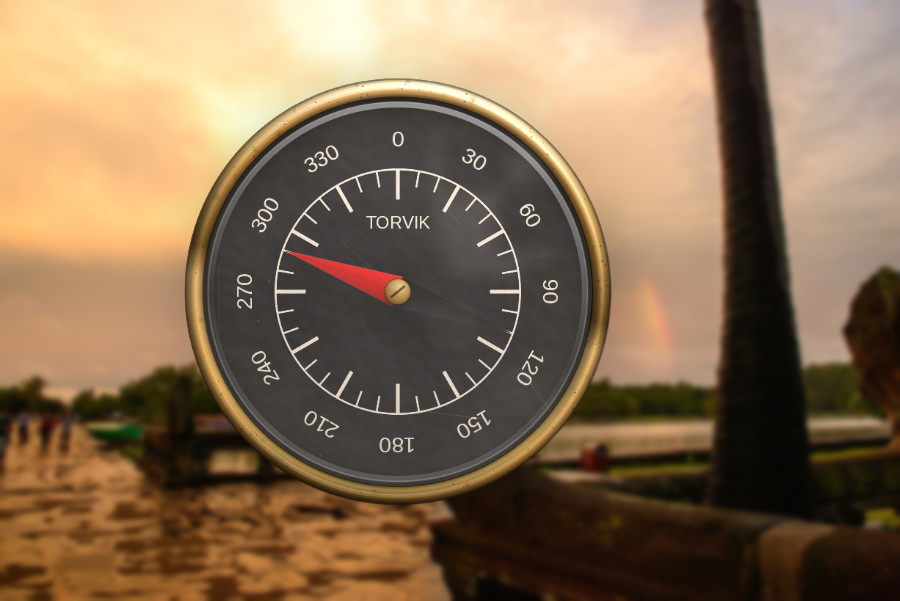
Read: 290°
